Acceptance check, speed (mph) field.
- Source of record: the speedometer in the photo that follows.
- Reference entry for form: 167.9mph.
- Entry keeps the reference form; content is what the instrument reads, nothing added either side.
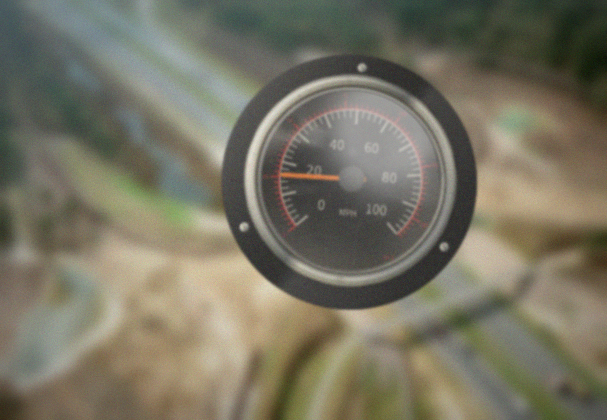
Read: 16mph
